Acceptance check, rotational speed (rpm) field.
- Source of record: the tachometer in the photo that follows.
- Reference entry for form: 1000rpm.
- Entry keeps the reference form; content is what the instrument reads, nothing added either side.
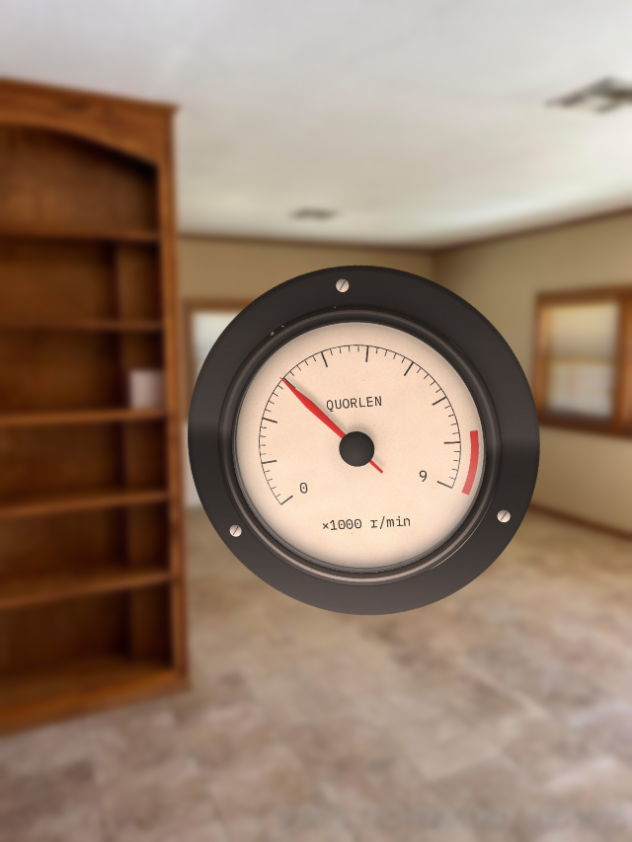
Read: 3000rpm
